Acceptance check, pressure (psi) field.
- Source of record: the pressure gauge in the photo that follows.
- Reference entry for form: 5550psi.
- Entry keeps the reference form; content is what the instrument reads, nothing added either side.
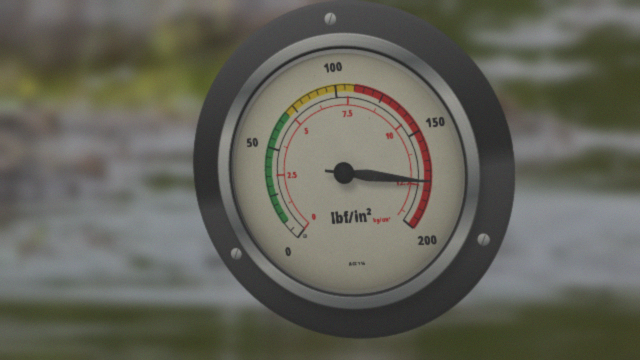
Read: 175psi
